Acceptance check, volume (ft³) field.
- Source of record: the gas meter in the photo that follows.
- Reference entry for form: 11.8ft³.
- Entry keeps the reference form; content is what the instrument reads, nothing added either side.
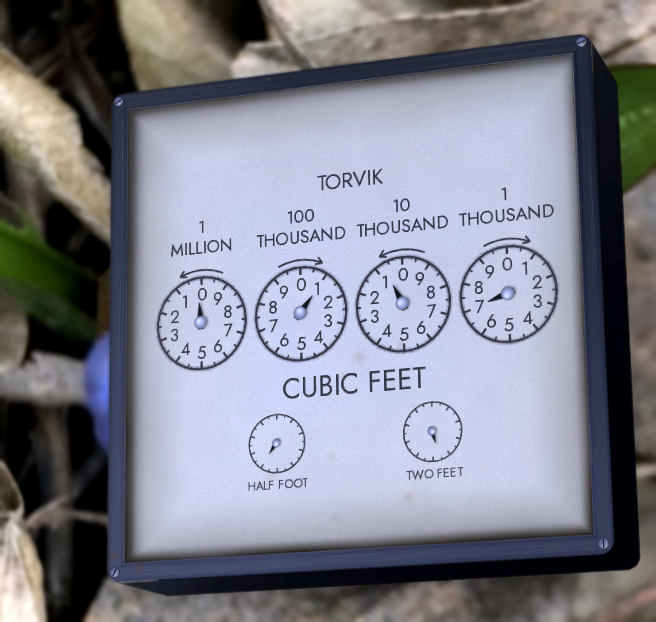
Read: 10700ft³
